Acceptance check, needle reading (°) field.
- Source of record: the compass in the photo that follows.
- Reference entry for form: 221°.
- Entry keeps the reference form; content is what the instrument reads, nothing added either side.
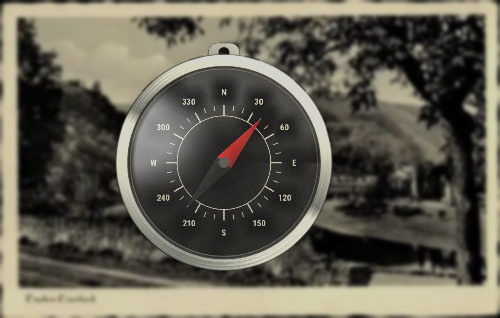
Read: 40°
